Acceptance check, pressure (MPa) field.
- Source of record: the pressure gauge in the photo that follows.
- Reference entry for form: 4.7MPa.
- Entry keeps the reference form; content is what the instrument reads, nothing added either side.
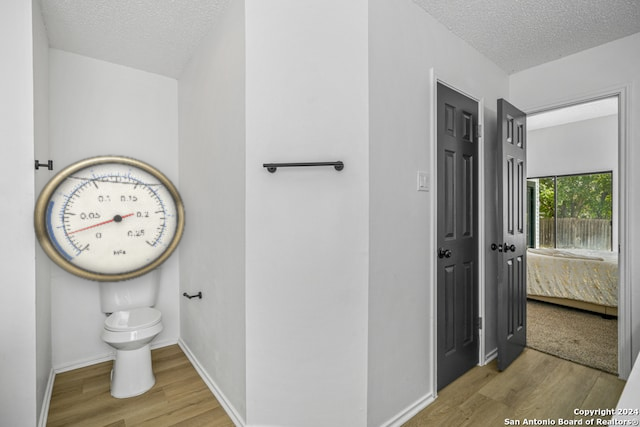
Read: 0.025MPa
